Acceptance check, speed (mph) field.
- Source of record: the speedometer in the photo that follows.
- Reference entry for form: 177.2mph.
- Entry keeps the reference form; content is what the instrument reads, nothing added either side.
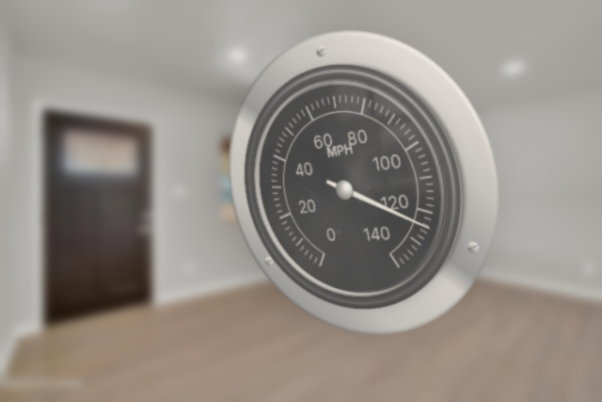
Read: 124mph
